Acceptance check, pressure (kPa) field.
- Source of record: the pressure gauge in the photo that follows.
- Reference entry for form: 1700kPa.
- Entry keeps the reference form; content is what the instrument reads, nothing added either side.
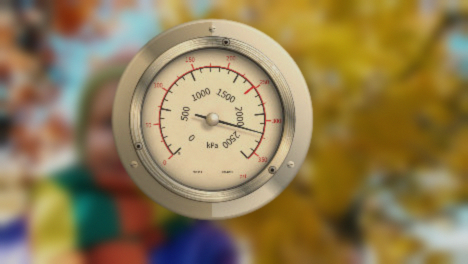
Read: 2200kPa
